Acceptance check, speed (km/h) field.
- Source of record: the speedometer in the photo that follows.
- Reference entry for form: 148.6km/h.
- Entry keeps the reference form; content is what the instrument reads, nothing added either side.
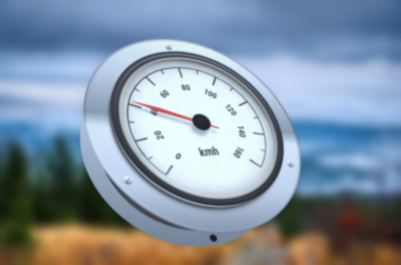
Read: 40km/h
